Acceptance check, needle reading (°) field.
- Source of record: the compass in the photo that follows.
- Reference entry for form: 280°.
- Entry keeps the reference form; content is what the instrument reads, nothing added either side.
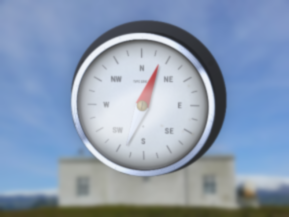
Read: 22.5°
